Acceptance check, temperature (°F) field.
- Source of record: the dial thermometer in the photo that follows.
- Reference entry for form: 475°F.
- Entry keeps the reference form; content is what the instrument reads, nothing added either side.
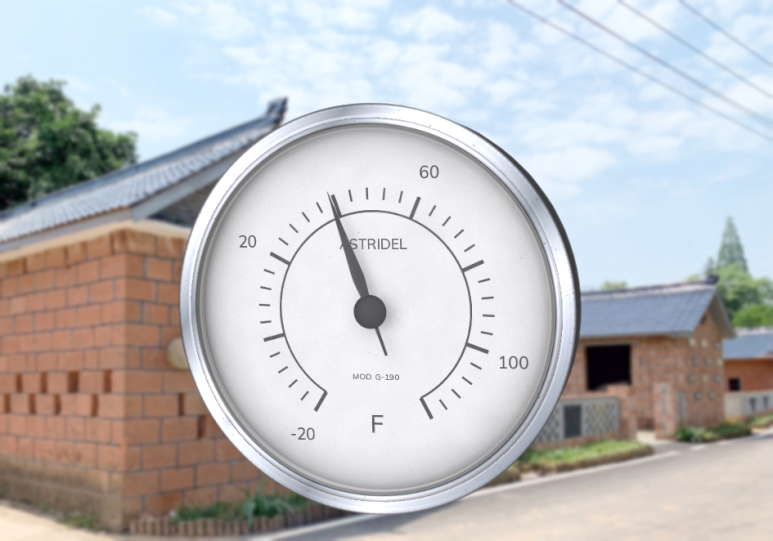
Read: 40°F
